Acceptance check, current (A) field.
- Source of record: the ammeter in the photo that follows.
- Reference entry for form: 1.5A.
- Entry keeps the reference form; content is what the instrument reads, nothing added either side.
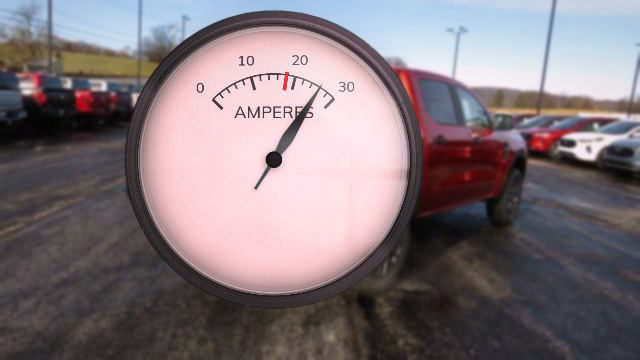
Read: 26A
